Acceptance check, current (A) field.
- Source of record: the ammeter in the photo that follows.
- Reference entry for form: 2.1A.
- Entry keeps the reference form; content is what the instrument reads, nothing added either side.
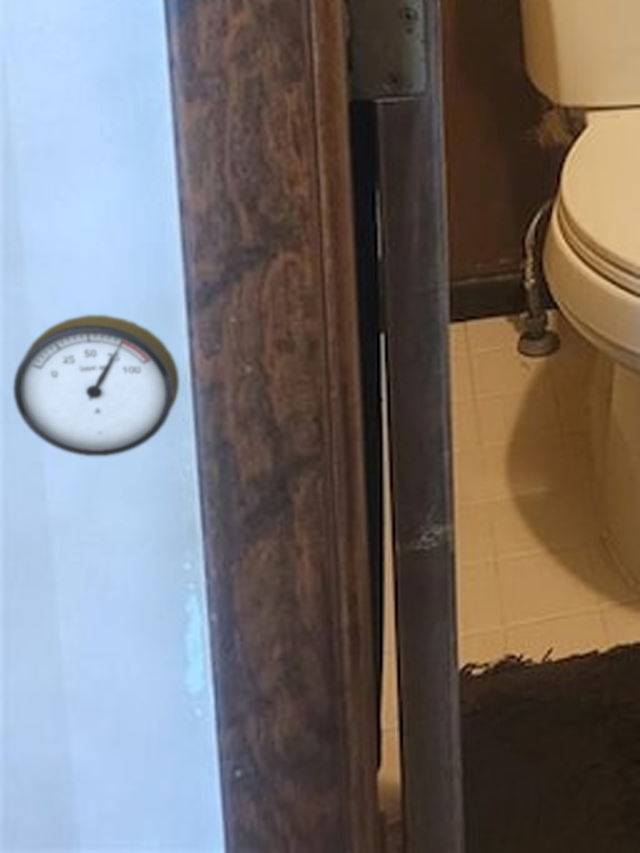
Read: 75A
